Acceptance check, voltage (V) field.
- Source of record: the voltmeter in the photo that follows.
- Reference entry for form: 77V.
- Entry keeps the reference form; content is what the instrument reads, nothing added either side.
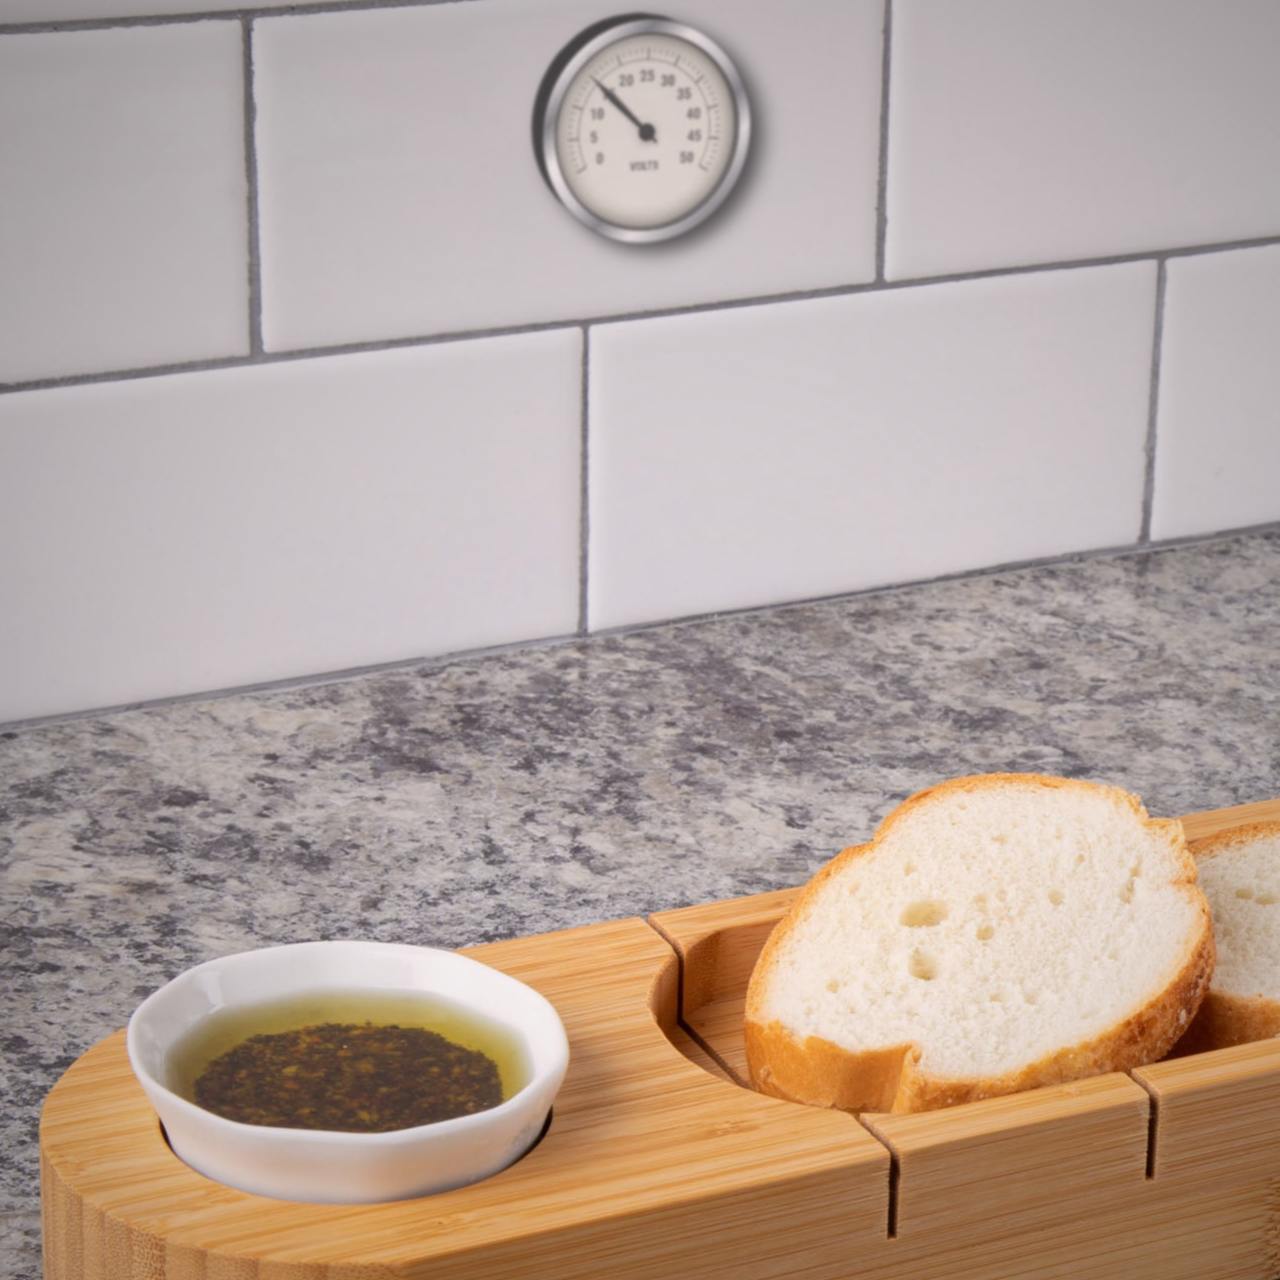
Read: 15V
